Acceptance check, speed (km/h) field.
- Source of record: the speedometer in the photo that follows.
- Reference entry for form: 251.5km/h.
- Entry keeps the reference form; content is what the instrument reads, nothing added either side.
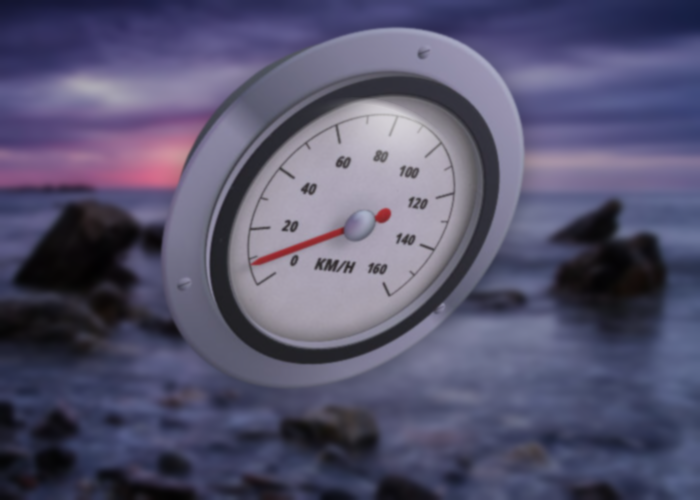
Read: 10km/h
